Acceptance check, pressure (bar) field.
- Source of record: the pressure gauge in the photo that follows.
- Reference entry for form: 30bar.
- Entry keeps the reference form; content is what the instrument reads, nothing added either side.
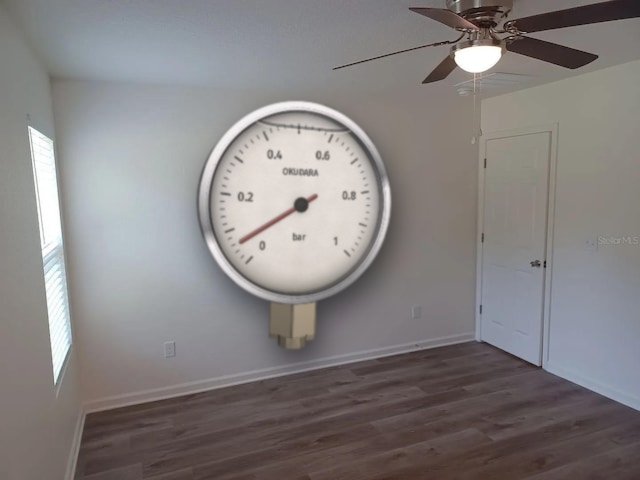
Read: 0.06bar
